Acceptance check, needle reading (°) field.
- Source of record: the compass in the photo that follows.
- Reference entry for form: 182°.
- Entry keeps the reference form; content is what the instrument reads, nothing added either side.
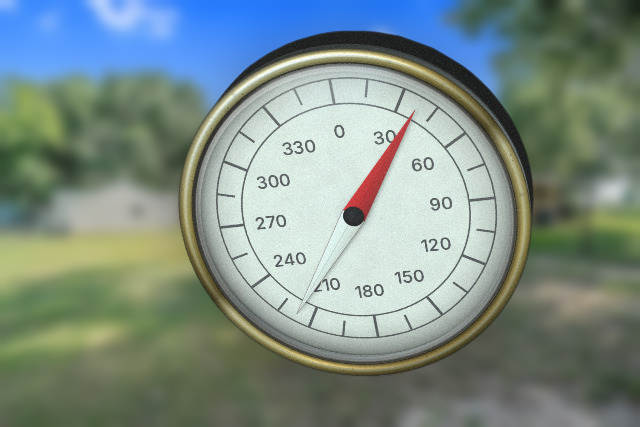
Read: 37.5°
